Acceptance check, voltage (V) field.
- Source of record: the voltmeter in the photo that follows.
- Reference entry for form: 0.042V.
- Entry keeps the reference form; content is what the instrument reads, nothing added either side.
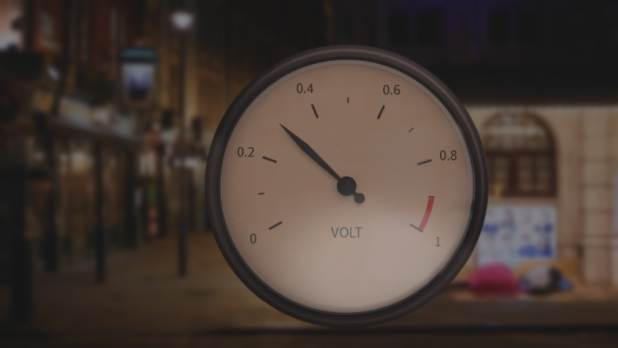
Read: 0.3V
